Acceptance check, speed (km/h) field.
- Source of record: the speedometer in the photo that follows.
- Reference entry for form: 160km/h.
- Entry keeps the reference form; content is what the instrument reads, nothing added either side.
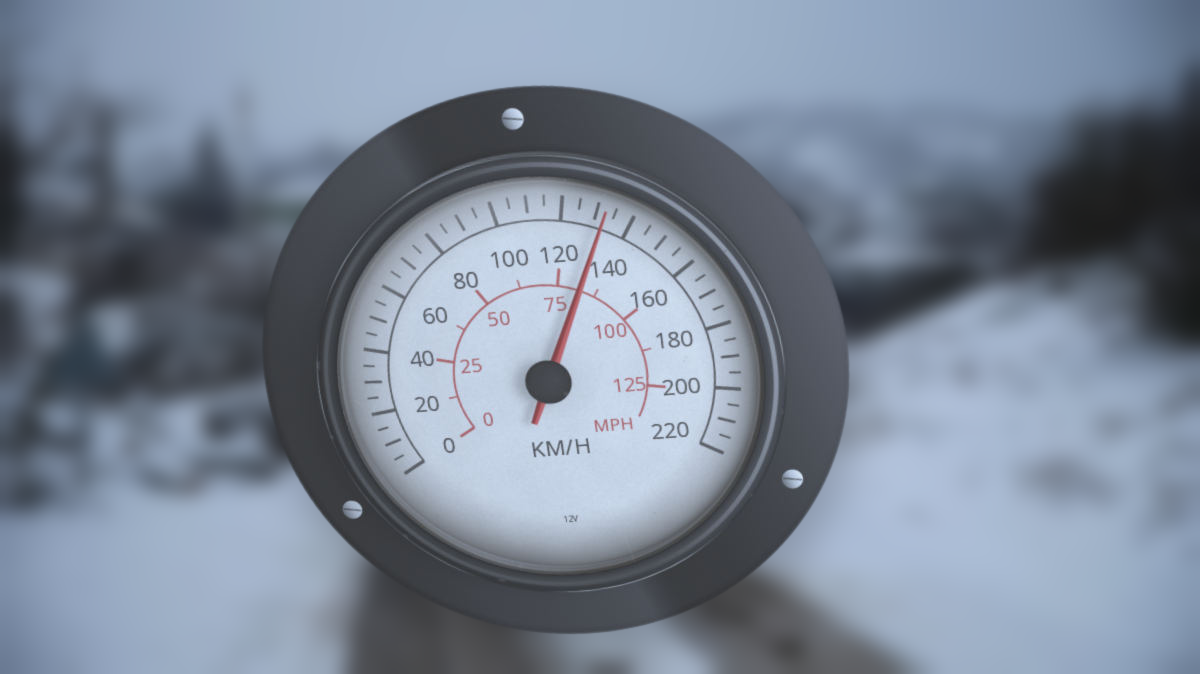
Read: 132.5km/h
